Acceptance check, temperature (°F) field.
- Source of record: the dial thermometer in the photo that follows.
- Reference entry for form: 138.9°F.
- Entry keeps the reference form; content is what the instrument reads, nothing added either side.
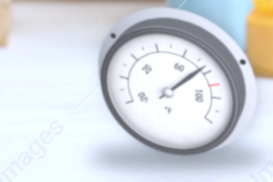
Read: 75°F
